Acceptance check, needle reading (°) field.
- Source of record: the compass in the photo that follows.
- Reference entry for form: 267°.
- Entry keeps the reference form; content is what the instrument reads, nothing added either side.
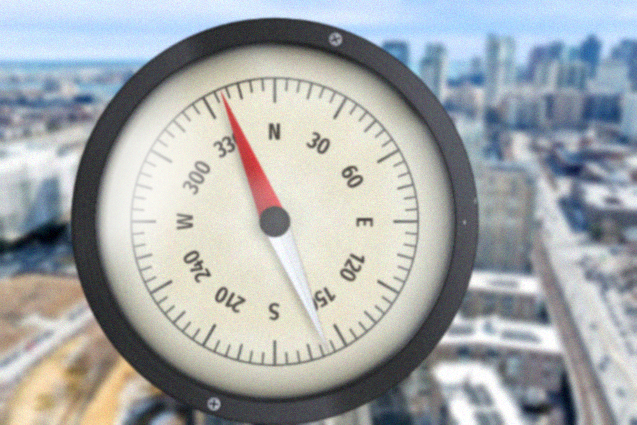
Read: 337.5°
